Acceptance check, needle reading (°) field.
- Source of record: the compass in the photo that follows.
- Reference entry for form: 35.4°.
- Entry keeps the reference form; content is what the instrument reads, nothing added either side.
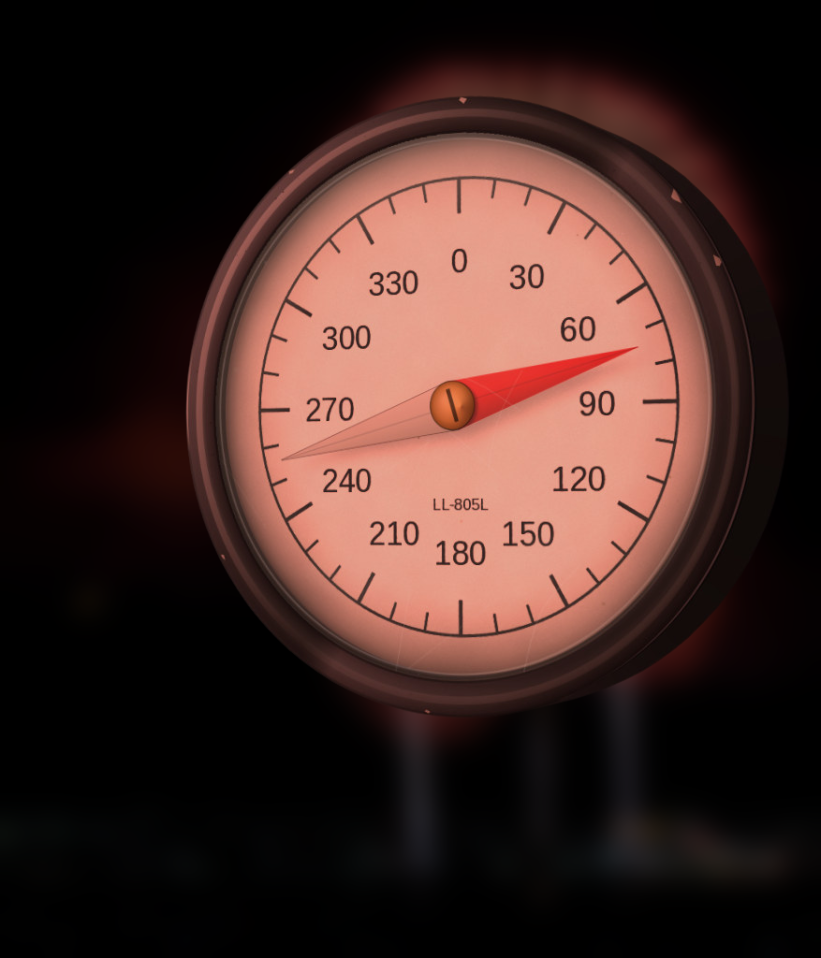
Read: 75°
